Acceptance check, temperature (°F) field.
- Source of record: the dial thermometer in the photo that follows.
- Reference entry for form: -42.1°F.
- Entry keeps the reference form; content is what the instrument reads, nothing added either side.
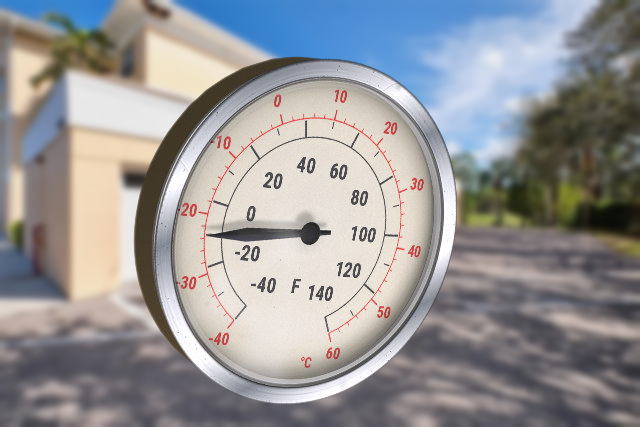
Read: -10°F
